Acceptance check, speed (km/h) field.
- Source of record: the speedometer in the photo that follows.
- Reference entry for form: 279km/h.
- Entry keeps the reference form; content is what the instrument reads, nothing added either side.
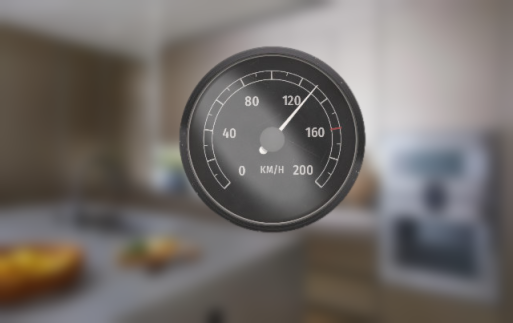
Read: 130km/h
